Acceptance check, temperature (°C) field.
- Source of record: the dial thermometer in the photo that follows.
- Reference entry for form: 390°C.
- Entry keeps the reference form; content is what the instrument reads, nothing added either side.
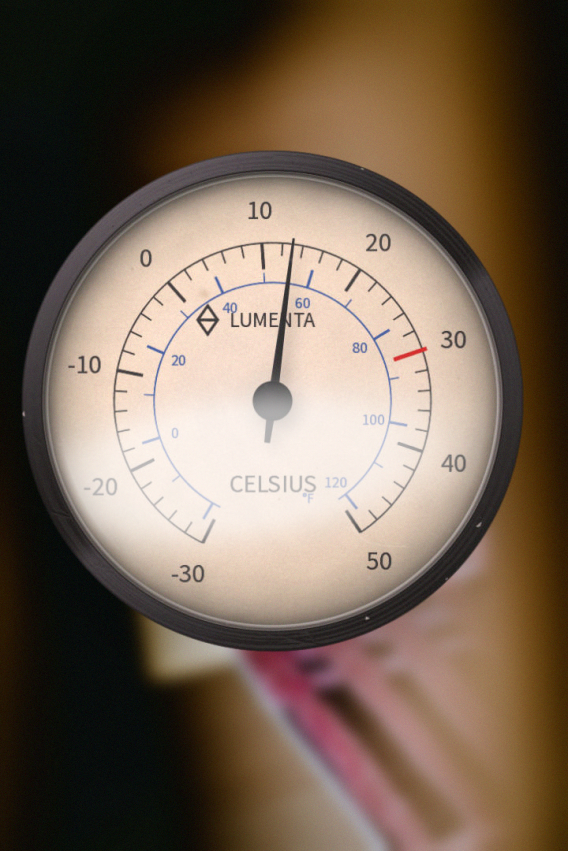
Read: 13°C
